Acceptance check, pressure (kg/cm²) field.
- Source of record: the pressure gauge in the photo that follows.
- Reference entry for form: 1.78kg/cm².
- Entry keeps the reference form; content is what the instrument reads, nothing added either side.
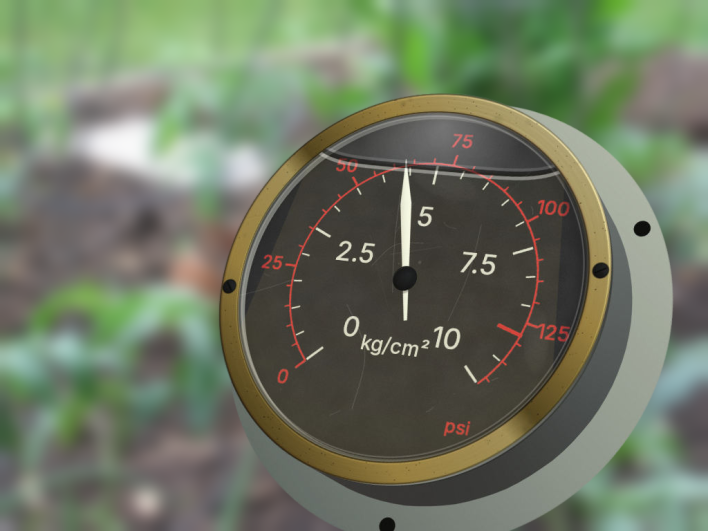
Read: 4.5kg/cm²
